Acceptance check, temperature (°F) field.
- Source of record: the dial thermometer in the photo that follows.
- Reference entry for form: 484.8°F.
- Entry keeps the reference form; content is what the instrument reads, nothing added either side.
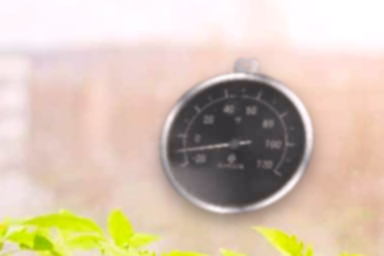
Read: -10°F
